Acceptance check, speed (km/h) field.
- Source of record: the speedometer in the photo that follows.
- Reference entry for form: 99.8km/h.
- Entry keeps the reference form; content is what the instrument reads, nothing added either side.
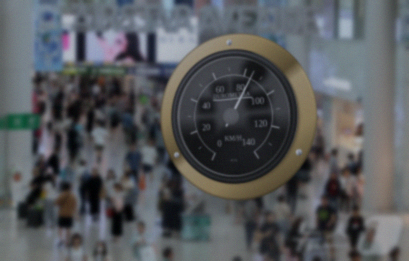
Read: 85km/h
